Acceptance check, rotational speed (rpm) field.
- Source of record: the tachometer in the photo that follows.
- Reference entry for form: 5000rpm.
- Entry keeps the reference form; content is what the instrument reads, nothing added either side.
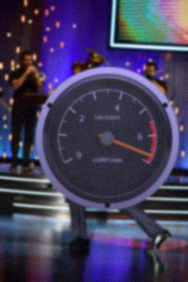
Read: 6750rpm
